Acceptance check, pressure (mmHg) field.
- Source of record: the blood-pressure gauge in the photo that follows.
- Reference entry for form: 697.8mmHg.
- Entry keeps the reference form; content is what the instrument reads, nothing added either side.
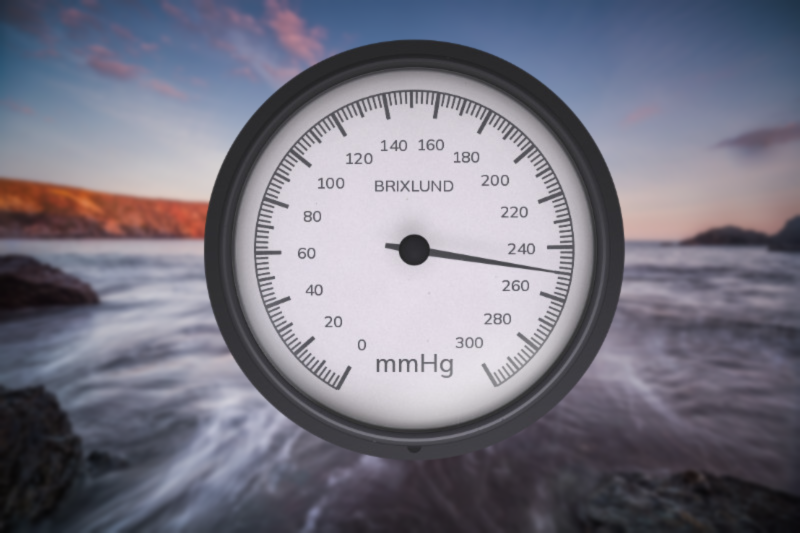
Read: 250mmHg
